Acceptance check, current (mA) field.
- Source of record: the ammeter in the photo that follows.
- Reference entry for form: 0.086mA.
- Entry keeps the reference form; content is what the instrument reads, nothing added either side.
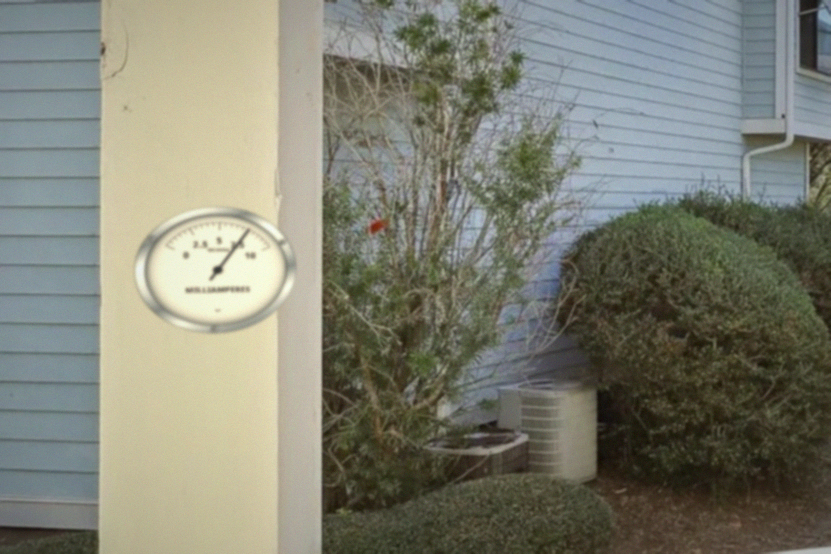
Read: 7.5mA
